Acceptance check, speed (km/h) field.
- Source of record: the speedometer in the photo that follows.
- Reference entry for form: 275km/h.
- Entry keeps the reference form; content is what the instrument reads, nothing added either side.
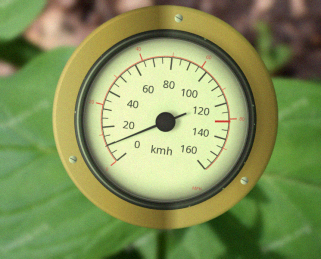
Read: 10km/h
